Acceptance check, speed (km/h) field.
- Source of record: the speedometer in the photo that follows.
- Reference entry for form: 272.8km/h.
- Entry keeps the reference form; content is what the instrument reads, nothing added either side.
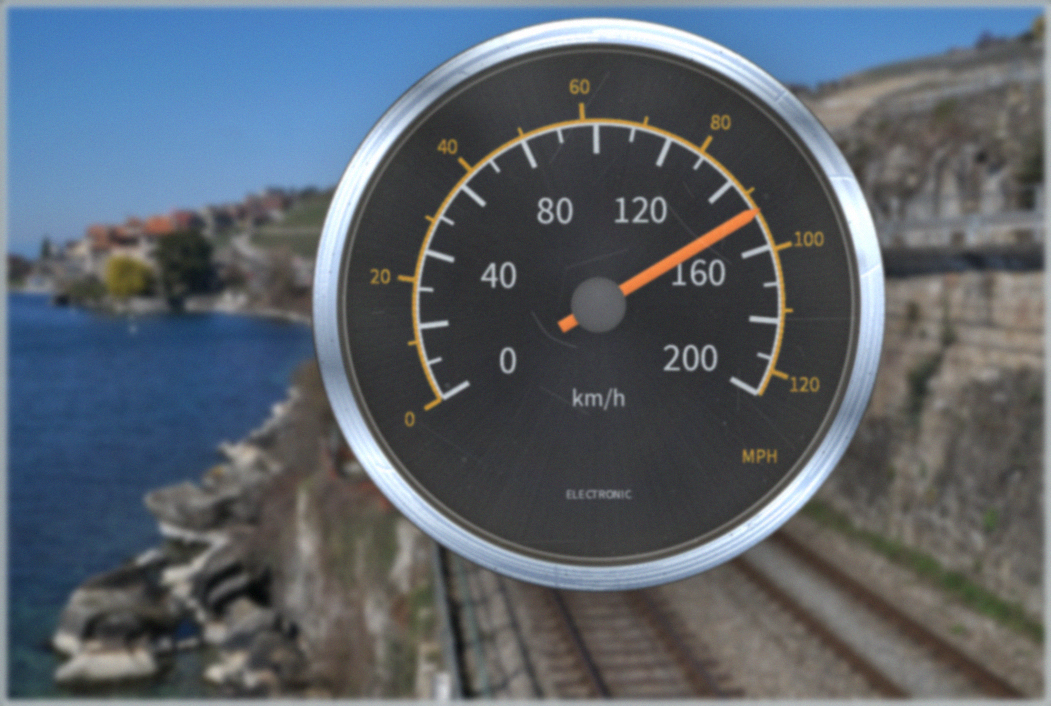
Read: 150km/h
